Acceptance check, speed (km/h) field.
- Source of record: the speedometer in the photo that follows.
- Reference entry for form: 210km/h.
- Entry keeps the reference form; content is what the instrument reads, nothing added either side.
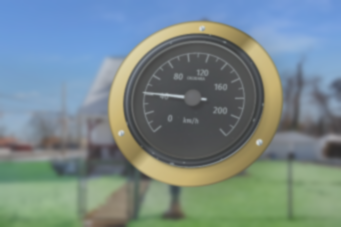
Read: 40km/h
